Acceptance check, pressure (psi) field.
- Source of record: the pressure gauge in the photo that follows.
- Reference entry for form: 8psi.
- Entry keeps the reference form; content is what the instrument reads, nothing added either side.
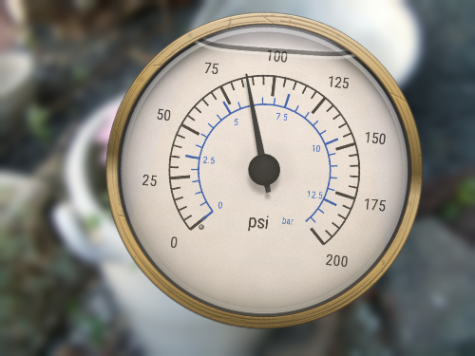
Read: 87.5psi
